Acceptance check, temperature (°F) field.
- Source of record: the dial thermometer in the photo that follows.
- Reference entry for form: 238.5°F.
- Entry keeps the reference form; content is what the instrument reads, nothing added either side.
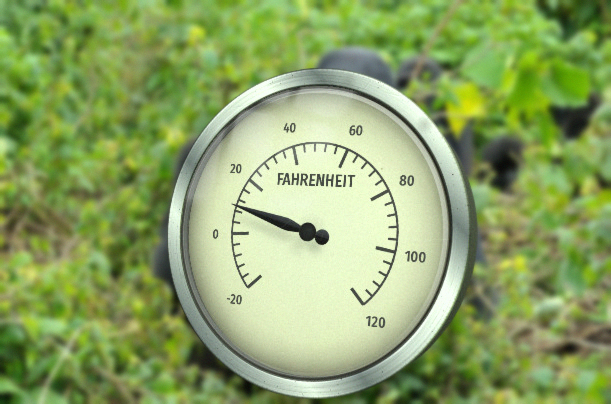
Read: 10°F
